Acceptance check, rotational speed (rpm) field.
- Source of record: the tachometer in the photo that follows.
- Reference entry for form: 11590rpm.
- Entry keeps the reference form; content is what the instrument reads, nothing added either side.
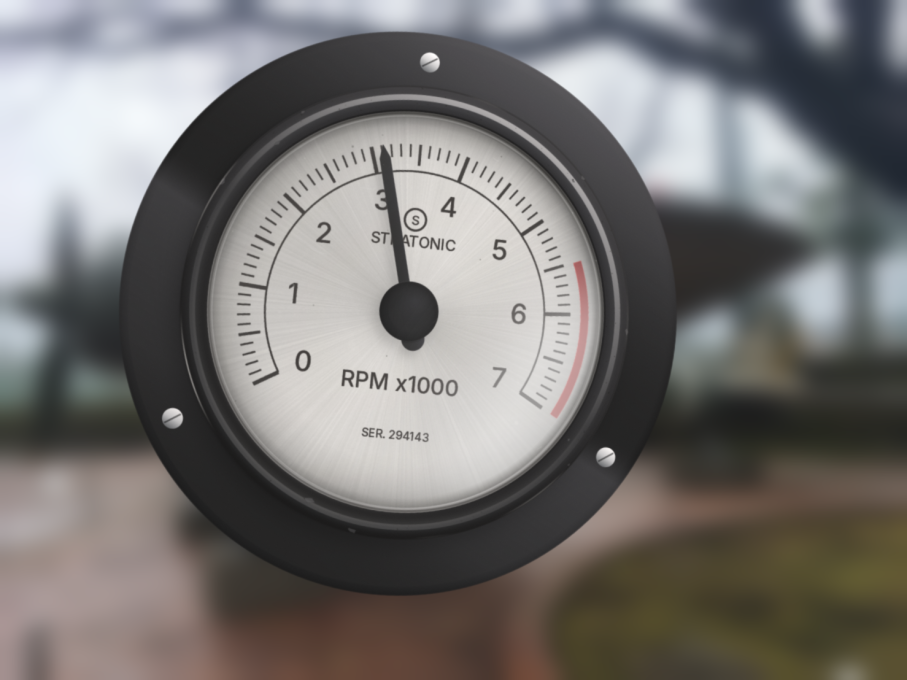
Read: 3100rpm
